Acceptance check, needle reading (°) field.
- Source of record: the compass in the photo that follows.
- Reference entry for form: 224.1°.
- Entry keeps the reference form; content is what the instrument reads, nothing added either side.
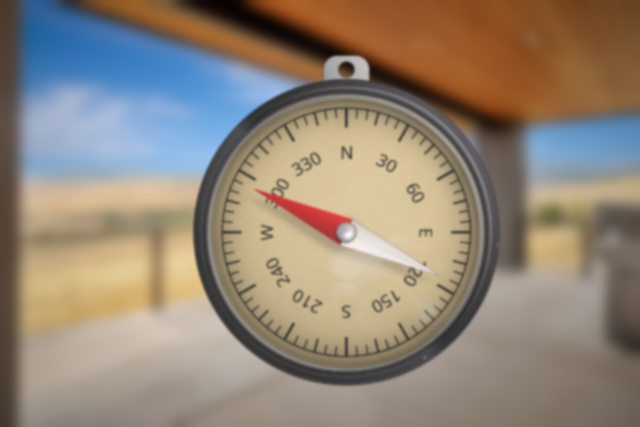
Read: 295°
